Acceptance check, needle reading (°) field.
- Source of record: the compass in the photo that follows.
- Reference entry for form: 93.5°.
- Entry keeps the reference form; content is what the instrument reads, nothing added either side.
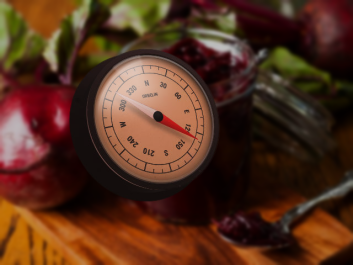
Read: 130°
